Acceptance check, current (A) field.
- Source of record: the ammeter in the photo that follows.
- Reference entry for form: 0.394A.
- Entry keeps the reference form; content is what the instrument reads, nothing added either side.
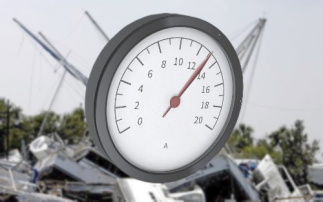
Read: 13A
